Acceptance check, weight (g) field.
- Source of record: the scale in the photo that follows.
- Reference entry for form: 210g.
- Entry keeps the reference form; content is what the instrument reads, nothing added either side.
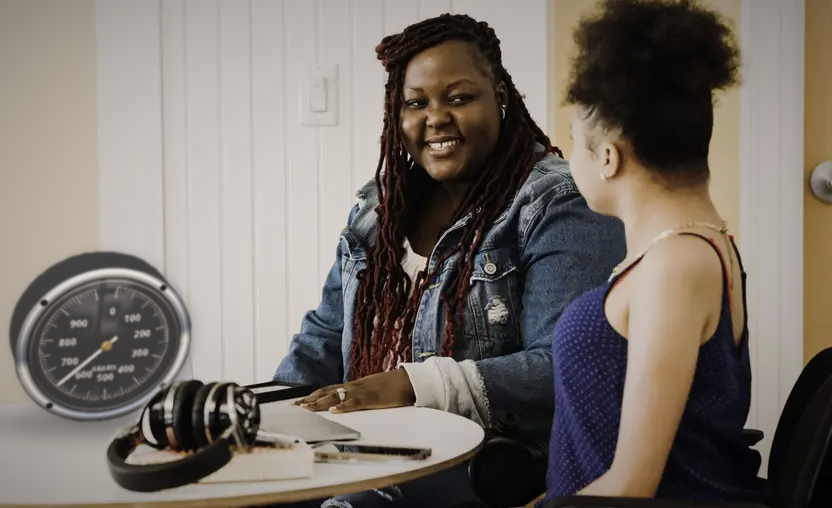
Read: 650g
